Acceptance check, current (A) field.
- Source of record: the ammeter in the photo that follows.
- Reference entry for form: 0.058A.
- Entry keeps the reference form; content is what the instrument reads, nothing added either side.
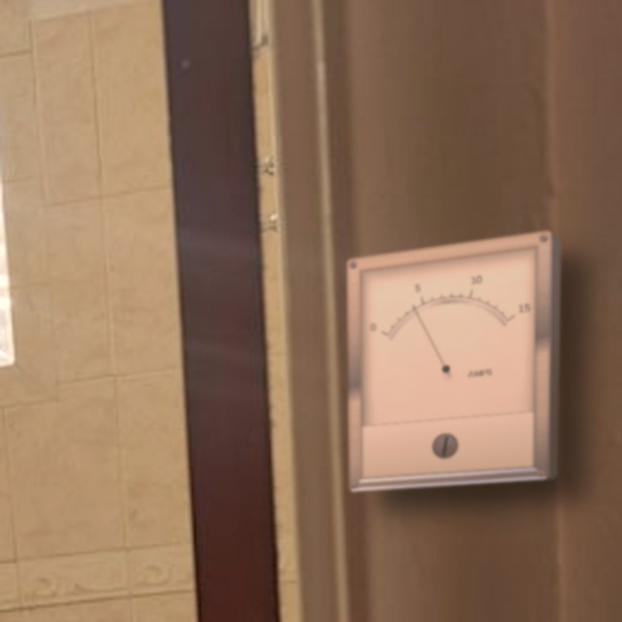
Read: 4A
